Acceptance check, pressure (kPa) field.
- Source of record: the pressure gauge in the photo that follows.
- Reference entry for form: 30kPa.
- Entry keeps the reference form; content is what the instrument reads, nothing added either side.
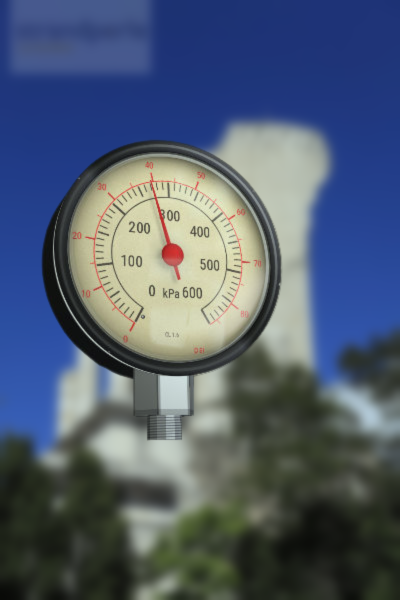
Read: 270kPa
